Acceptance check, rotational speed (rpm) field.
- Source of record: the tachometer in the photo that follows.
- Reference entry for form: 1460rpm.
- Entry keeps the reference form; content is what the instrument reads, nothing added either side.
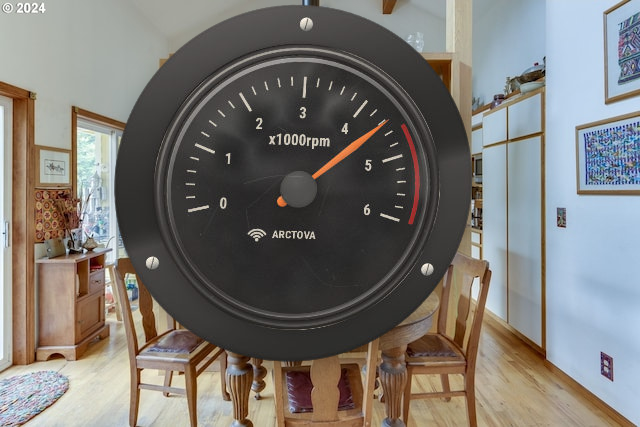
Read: 4400rpm
